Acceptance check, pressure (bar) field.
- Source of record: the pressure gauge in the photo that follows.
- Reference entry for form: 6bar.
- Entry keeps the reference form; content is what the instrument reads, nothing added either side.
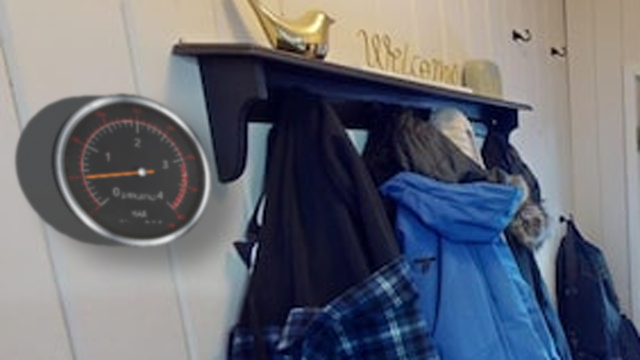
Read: 0.5bar
